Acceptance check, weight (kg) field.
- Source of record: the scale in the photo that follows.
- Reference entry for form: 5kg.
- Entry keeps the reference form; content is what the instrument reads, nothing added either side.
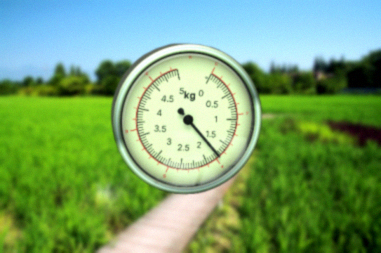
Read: 1.75kg
